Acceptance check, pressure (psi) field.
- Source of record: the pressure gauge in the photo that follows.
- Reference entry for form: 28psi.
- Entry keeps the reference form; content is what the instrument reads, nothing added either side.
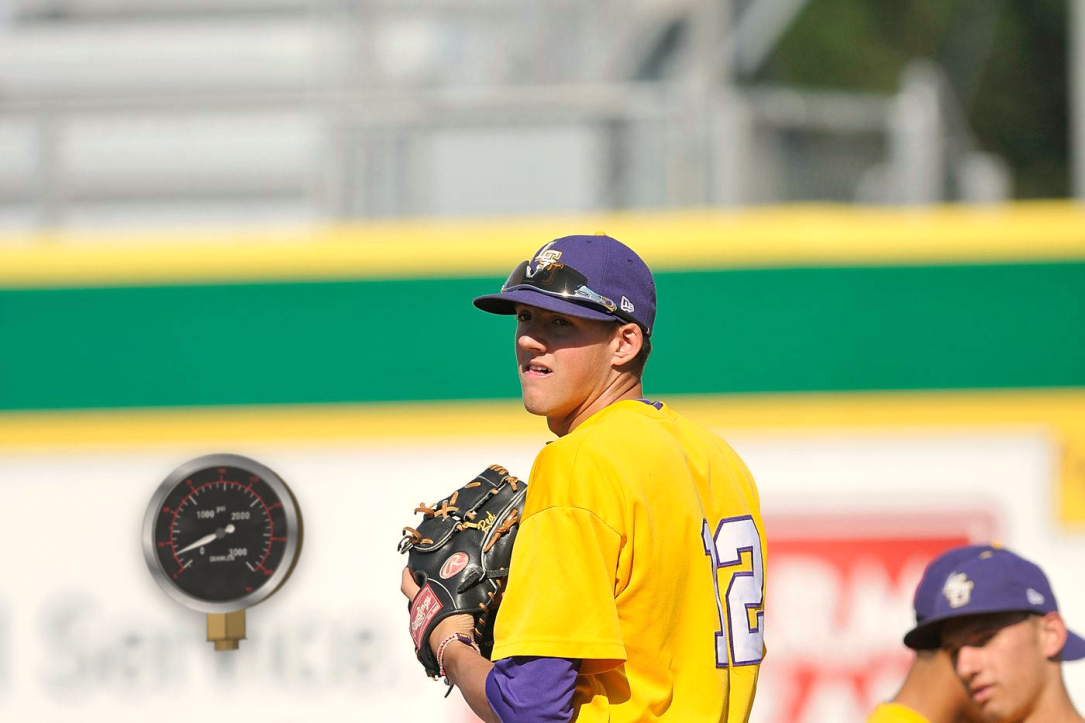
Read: 200psi
